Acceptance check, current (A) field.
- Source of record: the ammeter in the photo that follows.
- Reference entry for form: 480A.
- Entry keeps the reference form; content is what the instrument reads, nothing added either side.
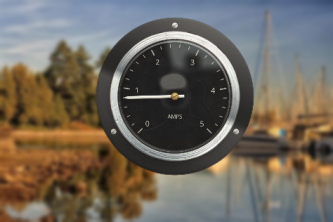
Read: 0.8A
